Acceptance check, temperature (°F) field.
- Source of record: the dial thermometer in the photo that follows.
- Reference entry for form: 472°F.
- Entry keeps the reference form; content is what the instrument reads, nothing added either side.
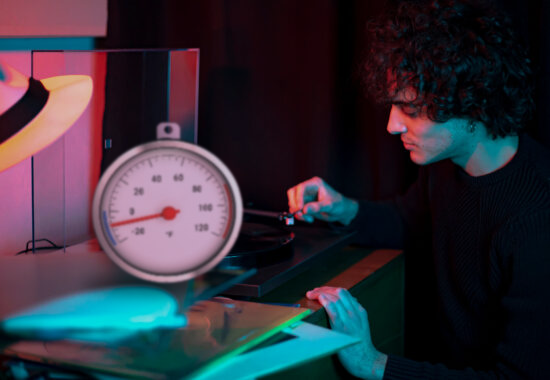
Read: -8°F
